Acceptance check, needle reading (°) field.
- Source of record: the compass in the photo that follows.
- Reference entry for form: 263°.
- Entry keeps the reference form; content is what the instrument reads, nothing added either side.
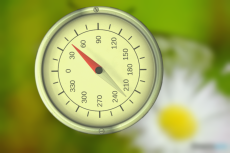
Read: 45°
